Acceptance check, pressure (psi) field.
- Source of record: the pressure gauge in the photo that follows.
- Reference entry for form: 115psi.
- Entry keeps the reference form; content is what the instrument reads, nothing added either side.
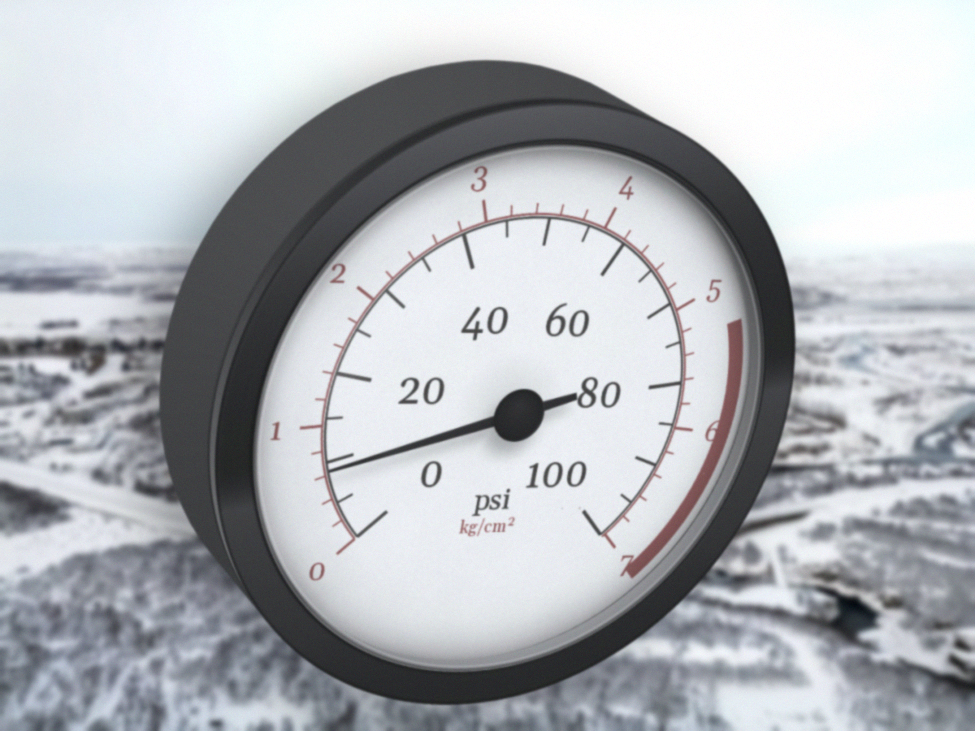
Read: 10psi
